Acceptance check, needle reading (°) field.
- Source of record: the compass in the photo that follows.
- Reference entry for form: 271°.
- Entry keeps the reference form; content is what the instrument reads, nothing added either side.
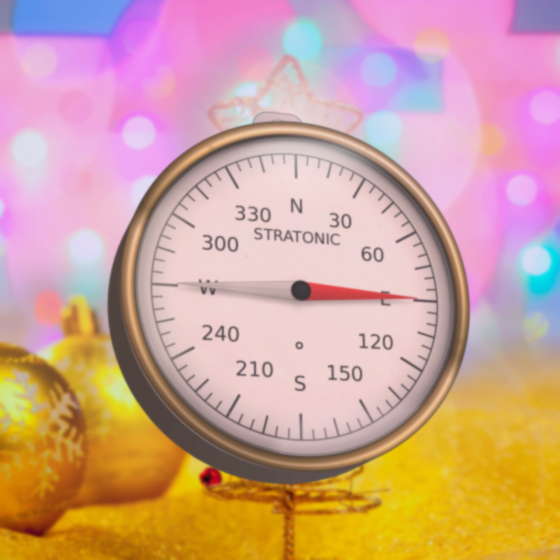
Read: 90°
